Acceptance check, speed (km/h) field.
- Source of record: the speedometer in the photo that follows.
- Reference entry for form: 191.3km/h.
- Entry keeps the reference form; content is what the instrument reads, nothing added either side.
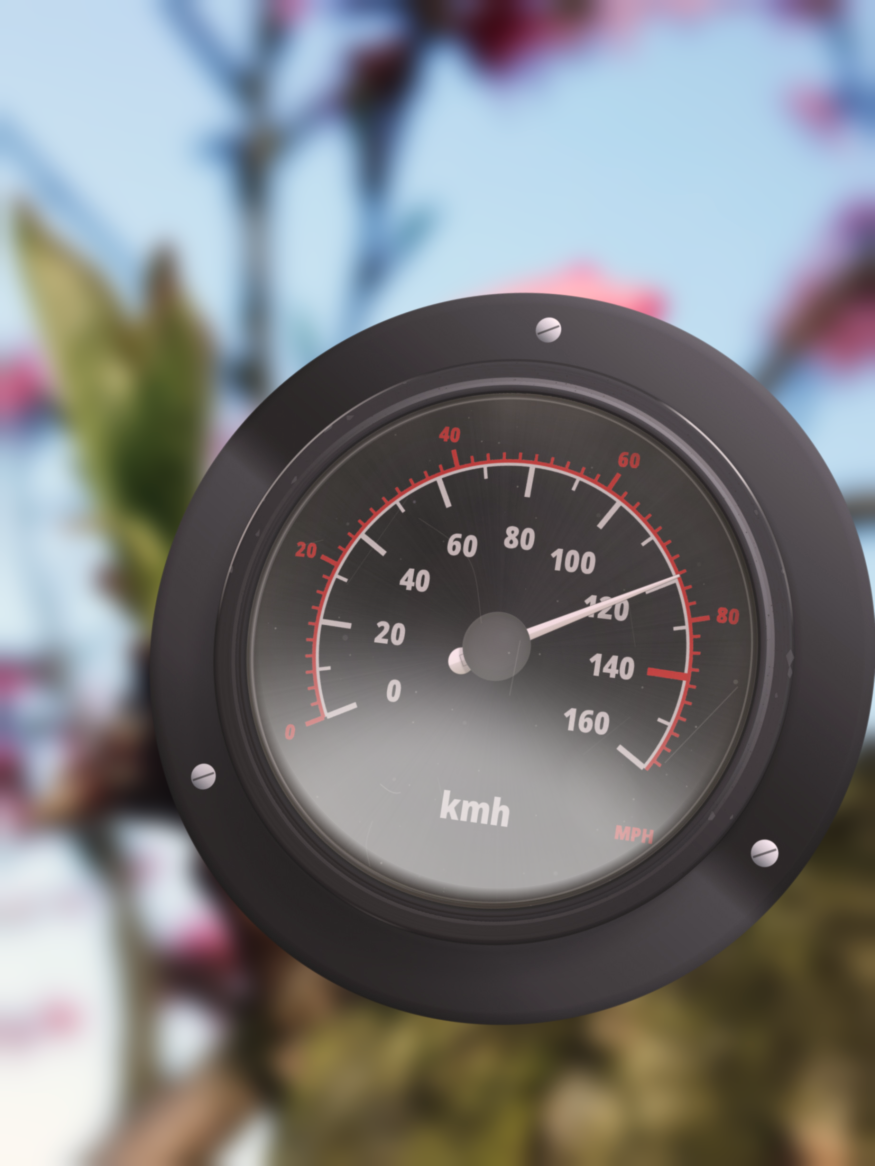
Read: 120km/h
